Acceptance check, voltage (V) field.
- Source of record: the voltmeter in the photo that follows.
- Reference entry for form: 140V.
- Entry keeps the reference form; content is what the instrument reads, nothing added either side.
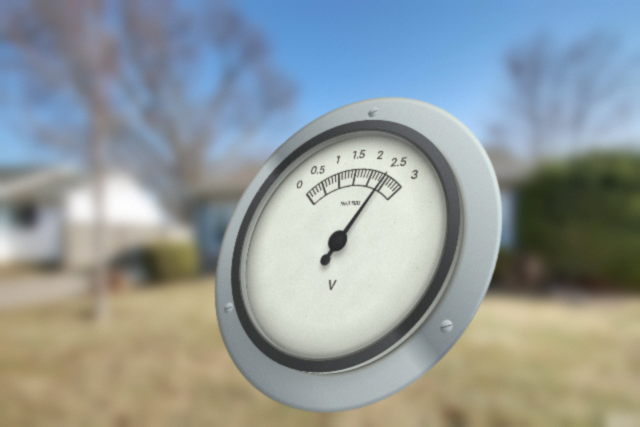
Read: 2.5V
